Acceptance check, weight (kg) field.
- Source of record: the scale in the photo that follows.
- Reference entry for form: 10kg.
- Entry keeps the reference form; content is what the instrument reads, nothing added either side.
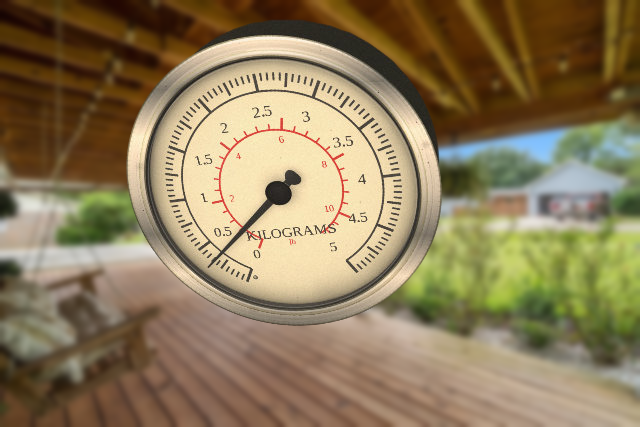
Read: 0.35kg
